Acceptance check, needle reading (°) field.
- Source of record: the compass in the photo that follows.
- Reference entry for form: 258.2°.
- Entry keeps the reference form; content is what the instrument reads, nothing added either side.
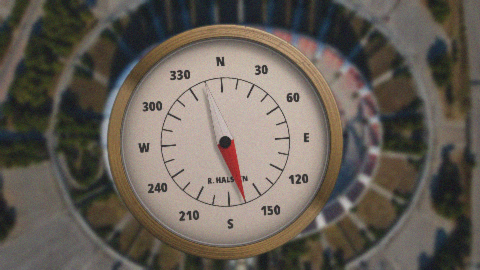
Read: 165°
